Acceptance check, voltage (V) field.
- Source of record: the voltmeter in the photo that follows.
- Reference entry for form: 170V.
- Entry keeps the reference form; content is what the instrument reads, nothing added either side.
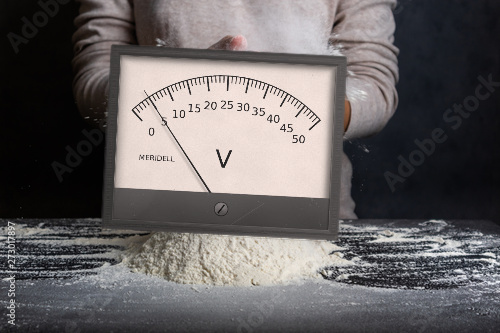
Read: 5V
